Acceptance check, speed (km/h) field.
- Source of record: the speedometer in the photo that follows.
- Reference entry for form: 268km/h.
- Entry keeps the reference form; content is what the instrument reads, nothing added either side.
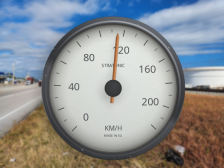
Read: 115km/h
